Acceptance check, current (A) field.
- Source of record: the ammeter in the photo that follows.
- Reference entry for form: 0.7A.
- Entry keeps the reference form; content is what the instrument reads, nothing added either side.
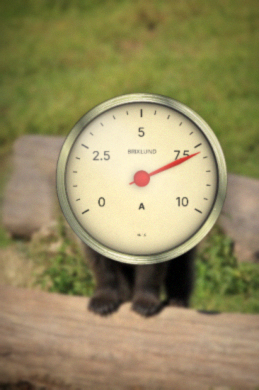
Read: 7.75A
